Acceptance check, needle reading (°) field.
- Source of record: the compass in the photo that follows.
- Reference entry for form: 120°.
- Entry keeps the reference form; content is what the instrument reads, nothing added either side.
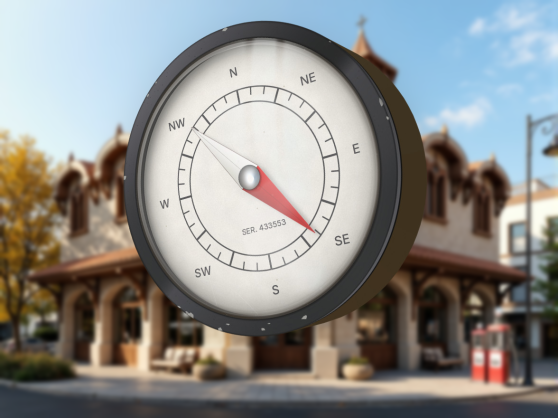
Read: 140°
